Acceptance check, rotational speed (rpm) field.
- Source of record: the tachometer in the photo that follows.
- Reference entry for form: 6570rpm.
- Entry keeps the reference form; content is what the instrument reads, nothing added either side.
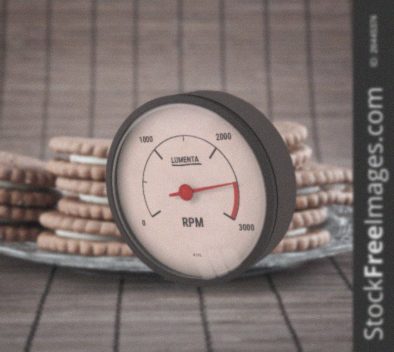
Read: 2500rpm
